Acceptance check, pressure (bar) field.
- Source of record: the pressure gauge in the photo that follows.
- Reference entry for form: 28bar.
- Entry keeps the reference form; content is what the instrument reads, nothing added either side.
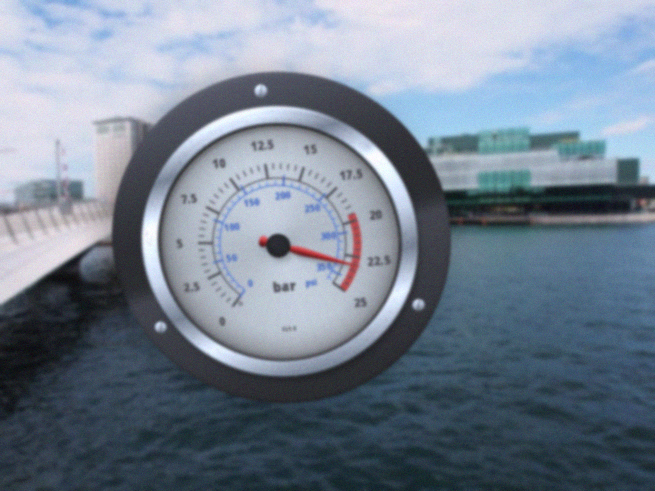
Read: 23bar
